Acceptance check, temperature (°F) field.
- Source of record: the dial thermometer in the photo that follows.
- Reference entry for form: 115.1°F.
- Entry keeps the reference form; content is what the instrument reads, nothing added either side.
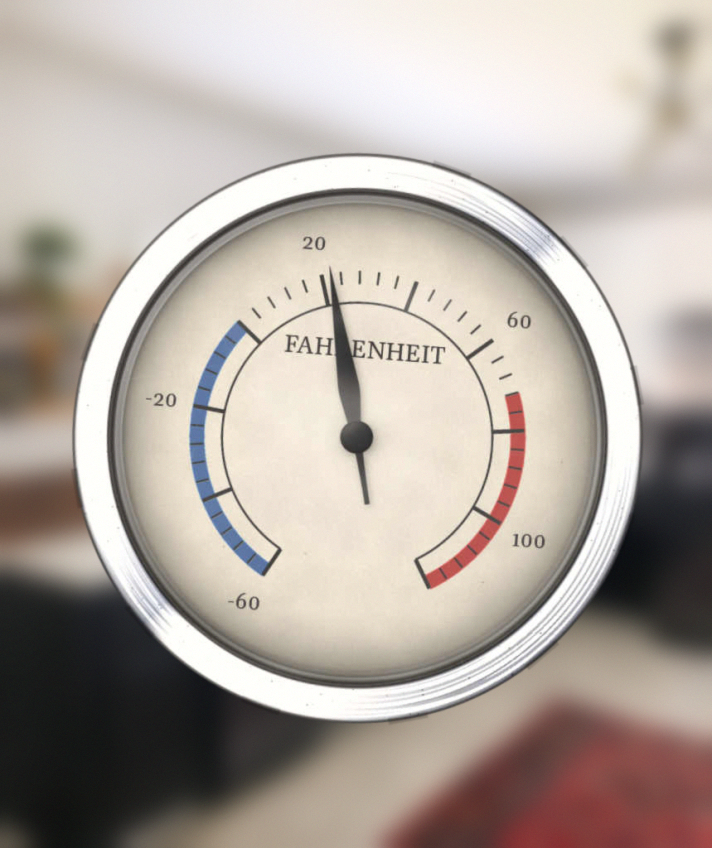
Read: 22°F
